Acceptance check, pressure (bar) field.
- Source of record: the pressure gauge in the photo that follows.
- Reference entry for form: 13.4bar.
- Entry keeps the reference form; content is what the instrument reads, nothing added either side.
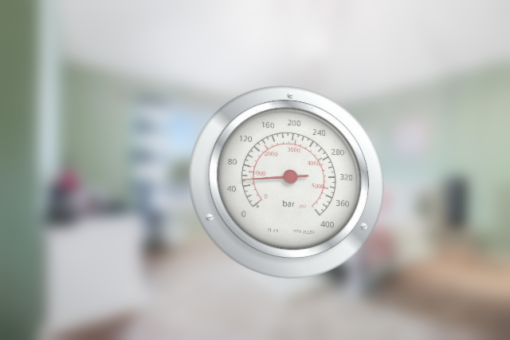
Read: 50bar
